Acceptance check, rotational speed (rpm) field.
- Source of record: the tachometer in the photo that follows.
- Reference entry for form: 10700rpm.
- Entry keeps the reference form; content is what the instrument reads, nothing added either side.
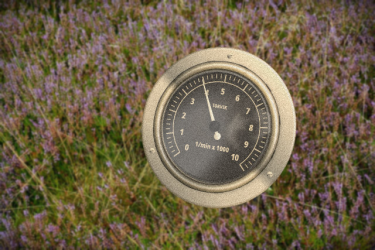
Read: 4000rpm
